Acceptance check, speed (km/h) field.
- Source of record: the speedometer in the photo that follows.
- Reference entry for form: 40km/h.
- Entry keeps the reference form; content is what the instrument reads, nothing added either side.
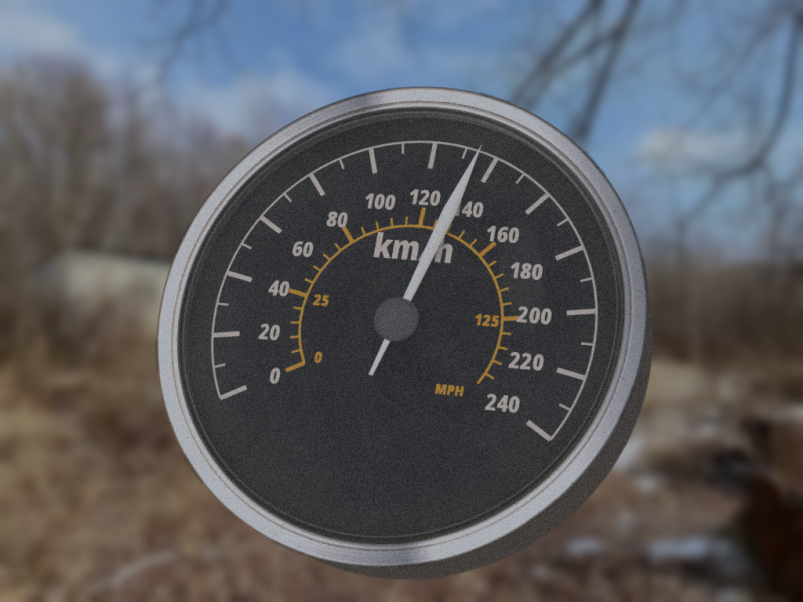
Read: 135km/h
